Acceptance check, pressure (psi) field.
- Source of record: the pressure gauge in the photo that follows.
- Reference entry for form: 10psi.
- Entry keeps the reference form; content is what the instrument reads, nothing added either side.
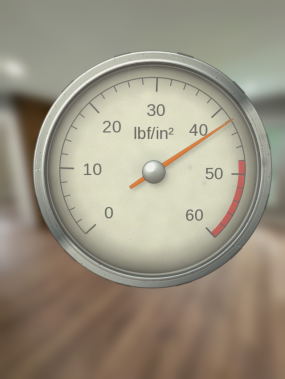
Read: 42psi
